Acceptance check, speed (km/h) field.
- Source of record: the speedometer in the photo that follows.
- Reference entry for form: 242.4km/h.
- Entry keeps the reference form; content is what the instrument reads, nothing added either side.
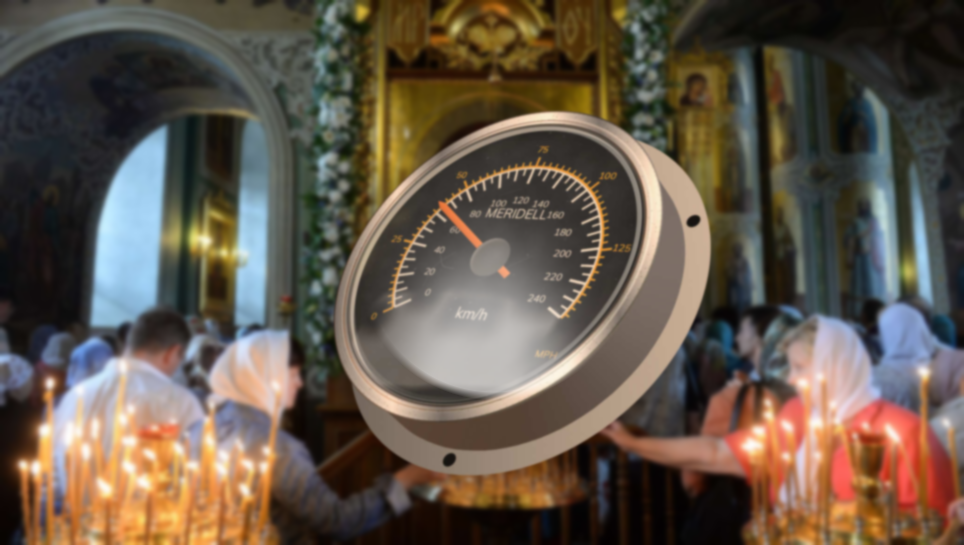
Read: 65km/h
